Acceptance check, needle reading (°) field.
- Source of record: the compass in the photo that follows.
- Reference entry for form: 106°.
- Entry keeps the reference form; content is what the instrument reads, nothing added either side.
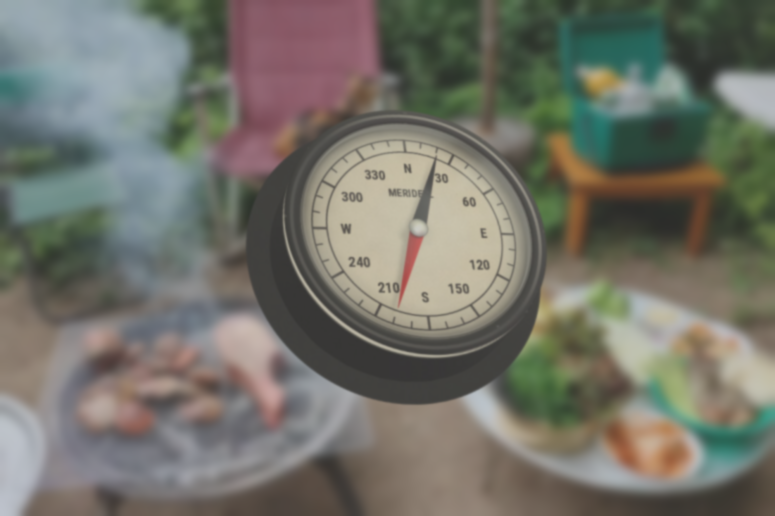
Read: 200°
